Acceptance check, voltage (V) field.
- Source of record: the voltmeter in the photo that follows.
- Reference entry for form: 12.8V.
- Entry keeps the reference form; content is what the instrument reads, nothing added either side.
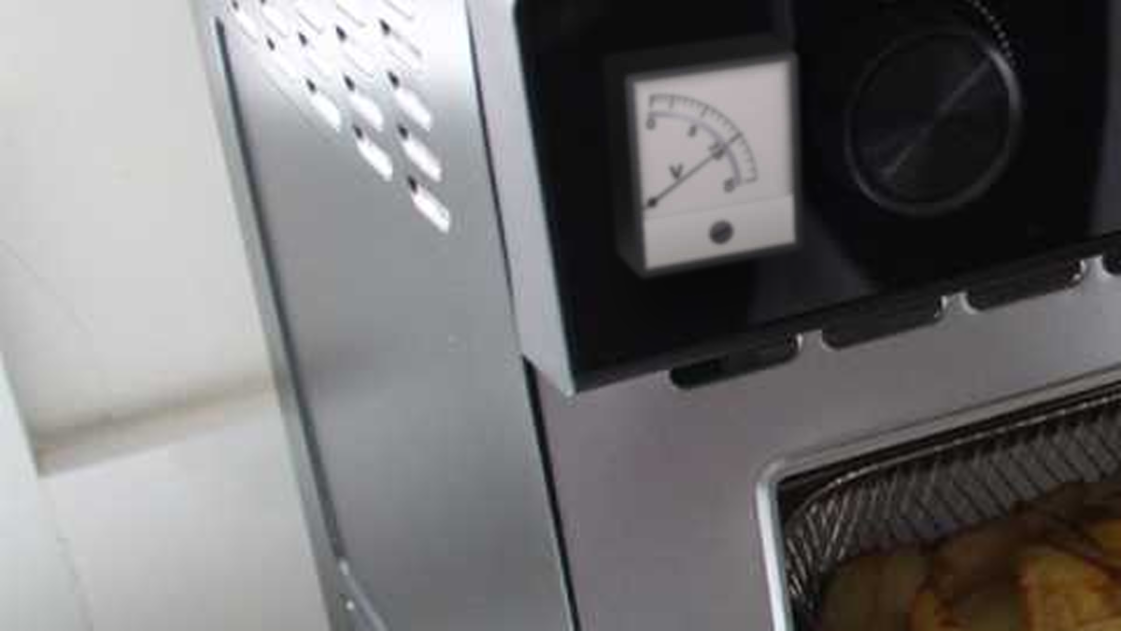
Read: 7.5V
